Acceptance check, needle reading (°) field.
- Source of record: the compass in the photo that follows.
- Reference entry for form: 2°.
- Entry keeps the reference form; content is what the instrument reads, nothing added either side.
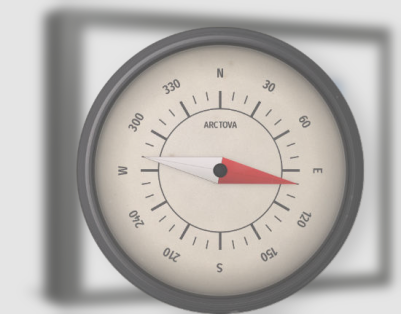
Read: 100°
